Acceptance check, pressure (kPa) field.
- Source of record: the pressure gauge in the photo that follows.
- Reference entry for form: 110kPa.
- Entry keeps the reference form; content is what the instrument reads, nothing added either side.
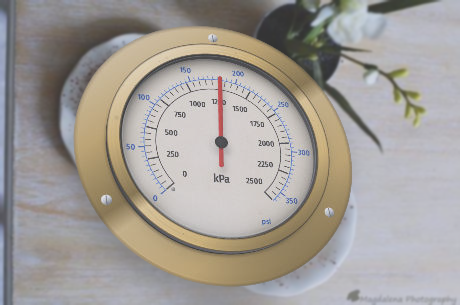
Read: 1250kPa
